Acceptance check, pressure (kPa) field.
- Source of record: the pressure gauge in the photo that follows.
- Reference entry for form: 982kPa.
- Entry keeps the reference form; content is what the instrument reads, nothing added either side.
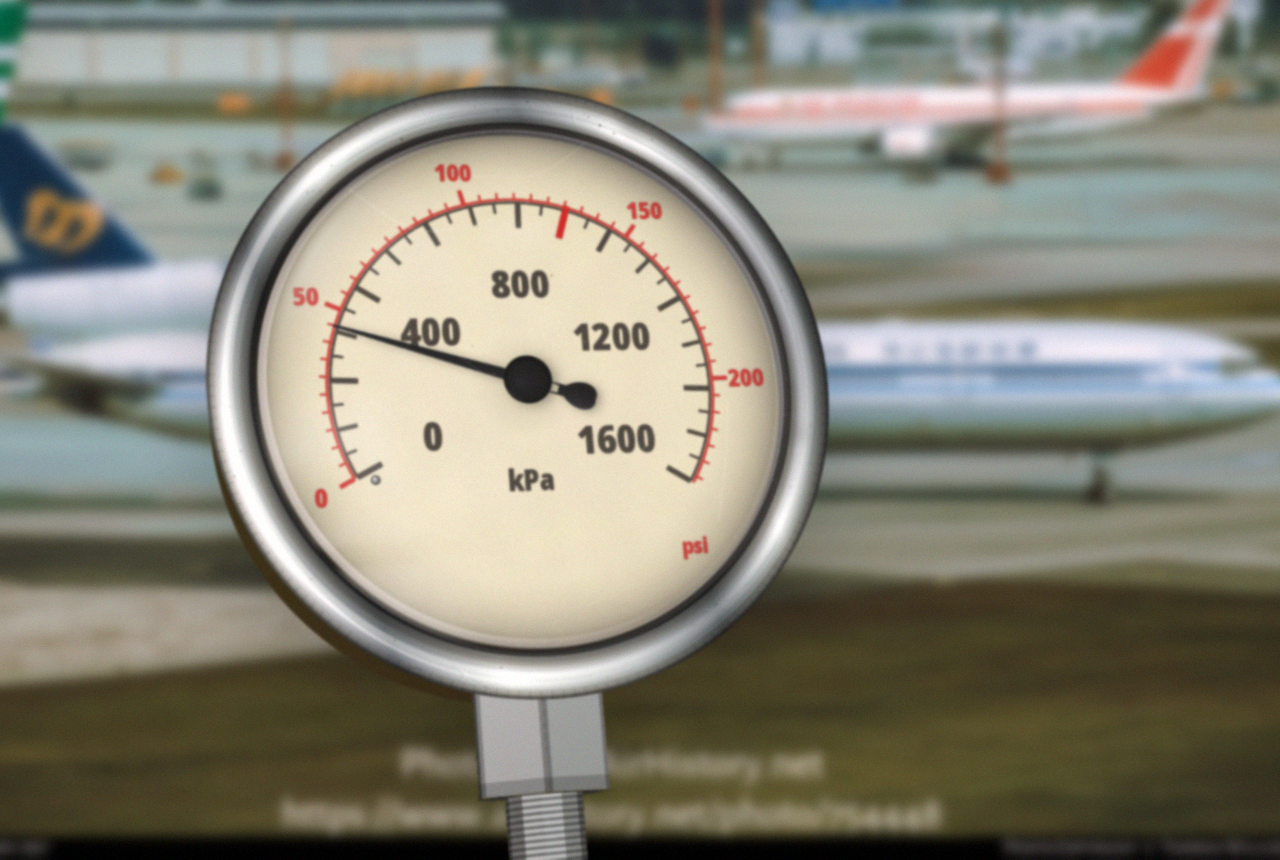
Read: 300kPa
